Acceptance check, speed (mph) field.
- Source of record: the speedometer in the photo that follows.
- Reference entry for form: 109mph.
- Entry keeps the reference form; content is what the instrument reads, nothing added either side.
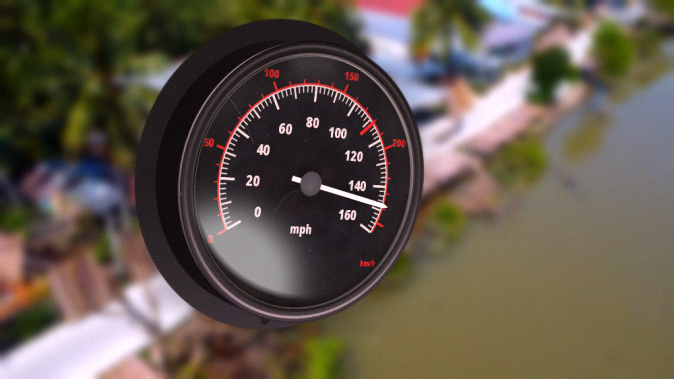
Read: 148mph
